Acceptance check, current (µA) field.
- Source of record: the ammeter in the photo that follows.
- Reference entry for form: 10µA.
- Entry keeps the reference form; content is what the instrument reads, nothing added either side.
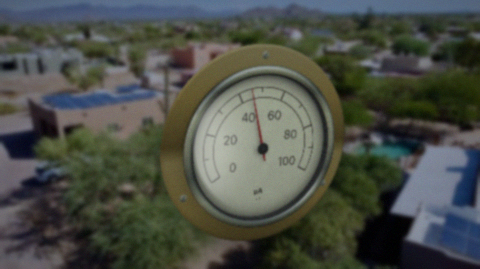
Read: 45µA
